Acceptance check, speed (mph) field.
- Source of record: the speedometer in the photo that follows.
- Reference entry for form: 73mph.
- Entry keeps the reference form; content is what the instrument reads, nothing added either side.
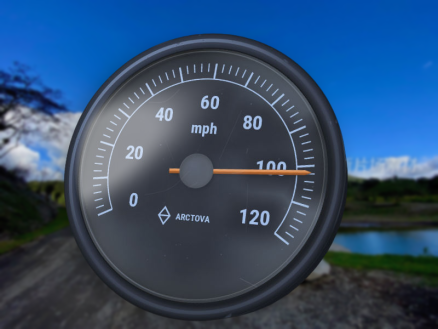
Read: 102mph
